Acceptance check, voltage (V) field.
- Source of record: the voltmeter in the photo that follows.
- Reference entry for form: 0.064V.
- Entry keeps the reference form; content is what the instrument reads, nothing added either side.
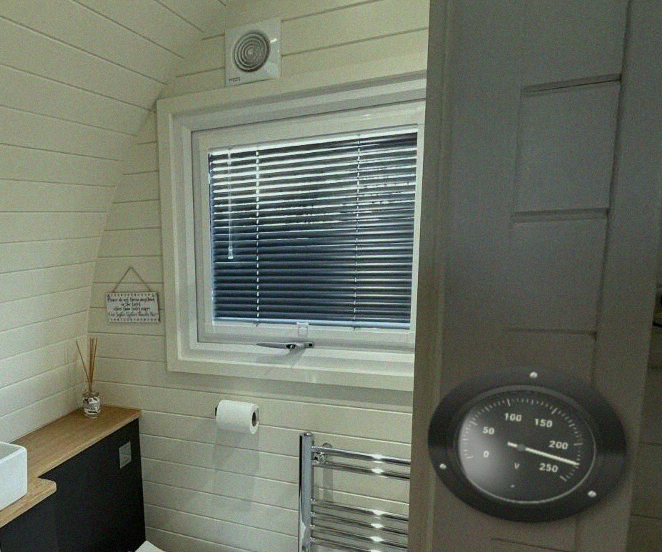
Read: 225V
